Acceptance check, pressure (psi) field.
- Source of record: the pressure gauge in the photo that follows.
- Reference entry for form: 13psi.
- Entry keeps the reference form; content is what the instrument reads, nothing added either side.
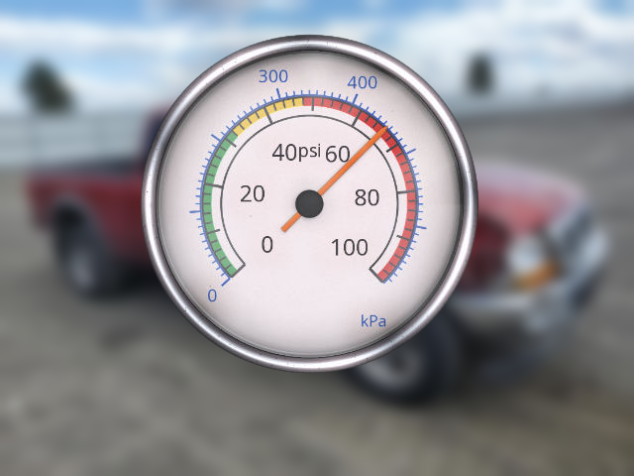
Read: 66psi
